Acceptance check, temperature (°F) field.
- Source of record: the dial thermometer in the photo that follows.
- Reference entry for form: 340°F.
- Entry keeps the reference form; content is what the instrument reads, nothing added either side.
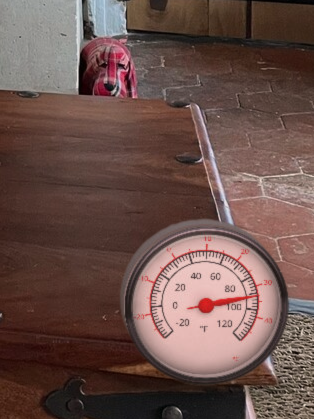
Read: 90°F
